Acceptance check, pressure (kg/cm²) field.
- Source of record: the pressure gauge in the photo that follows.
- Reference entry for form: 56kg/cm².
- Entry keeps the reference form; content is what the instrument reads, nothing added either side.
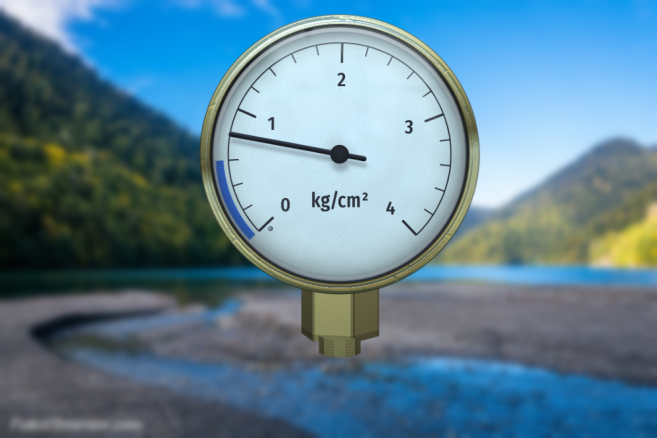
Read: 0.8kg/cm²
